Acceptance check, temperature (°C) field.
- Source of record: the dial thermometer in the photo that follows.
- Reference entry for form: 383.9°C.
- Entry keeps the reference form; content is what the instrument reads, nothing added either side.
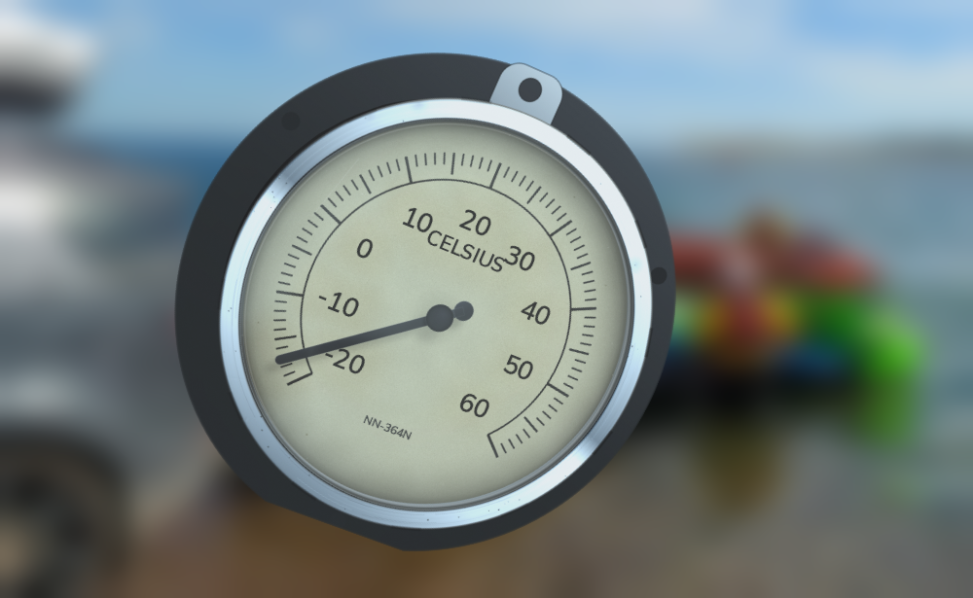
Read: -17°C
